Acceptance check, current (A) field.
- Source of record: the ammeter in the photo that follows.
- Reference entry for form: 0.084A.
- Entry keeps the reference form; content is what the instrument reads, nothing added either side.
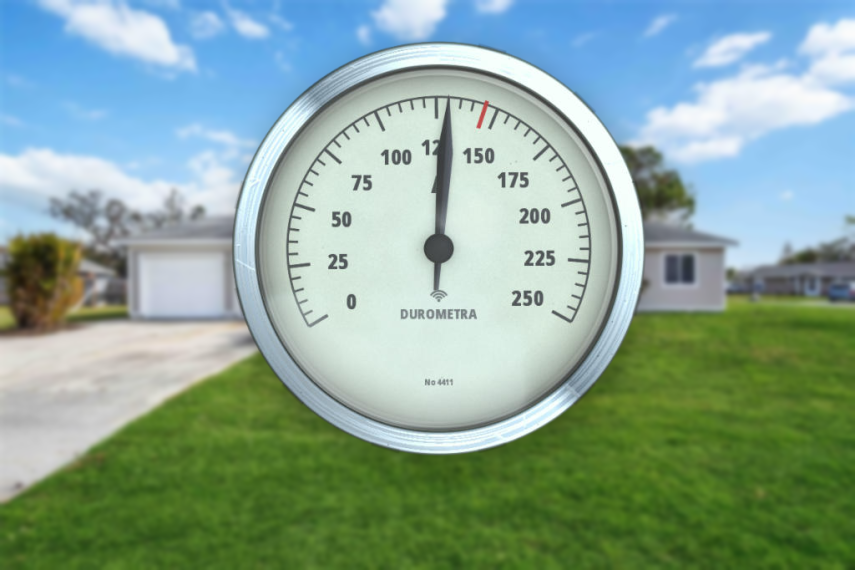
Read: 130A
